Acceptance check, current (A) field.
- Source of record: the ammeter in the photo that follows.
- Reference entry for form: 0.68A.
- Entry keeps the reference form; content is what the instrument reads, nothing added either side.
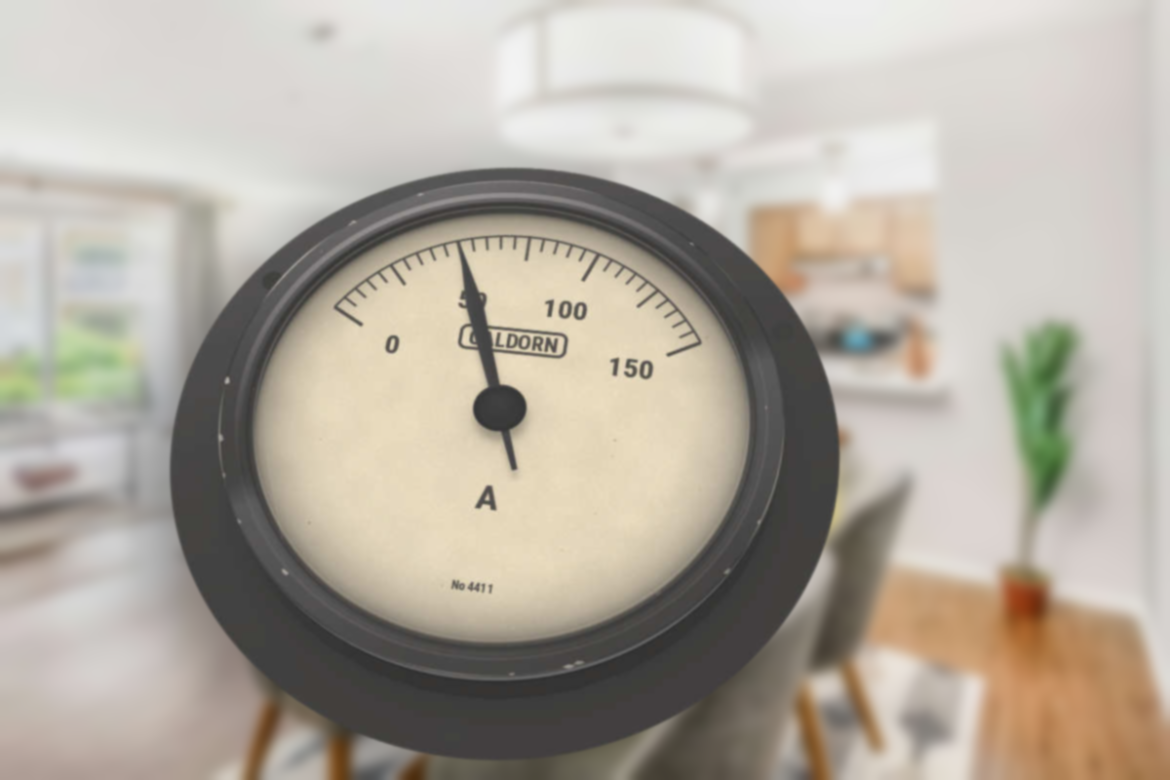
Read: 50A
